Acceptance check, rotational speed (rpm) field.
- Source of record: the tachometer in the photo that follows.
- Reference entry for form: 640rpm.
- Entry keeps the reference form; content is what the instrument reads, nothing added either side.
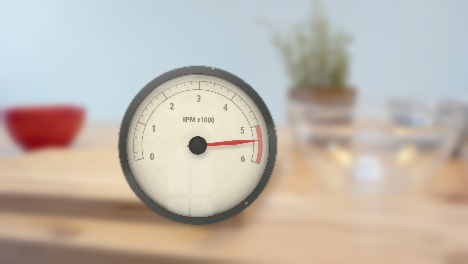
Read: 5400rpm
